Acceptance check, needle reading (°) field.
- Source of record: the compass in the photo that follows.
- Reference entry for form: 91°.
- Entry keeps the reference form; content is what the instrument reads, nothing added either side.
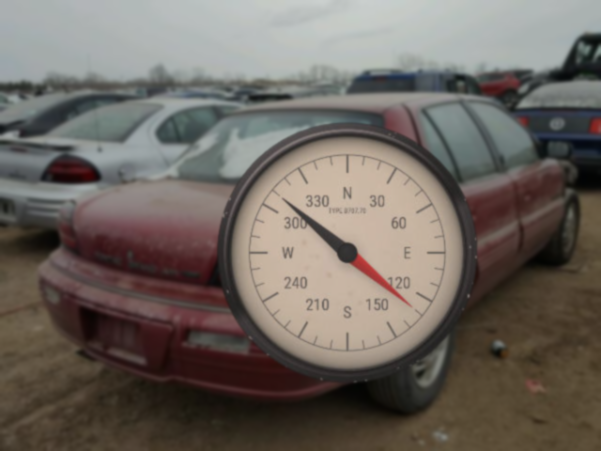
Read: 130°
